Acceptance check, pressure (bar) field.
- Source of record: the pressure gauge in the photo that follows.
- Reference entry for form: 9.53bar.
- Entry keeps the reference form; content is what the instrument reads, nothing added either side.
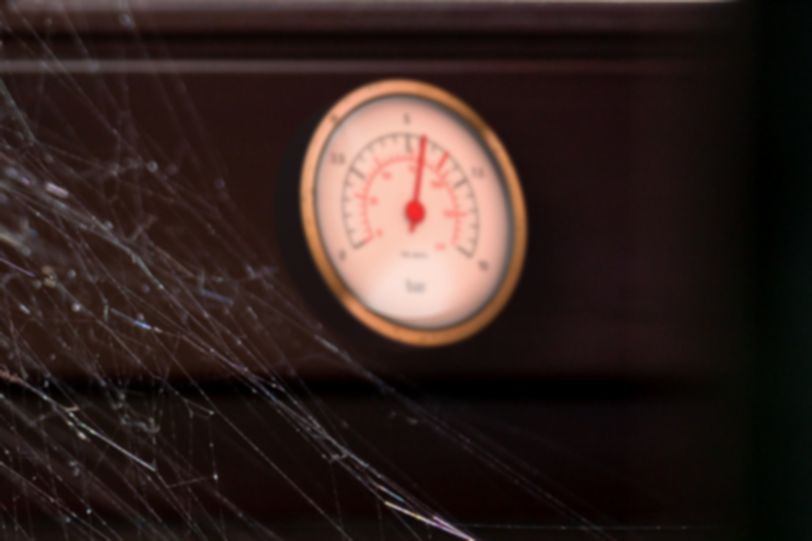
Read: 5.5bar
